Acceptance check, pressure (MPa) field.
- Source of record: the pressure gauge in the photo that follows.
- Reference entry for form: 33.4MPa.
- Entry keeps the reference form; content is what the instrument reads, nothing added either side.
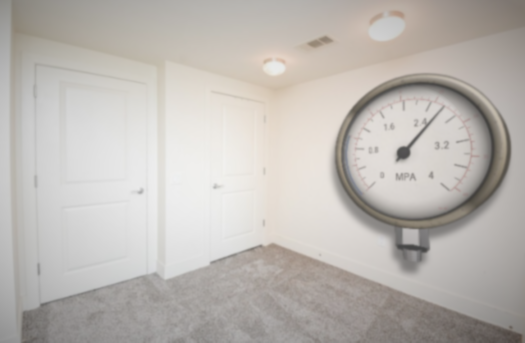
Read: 2.6MPa
